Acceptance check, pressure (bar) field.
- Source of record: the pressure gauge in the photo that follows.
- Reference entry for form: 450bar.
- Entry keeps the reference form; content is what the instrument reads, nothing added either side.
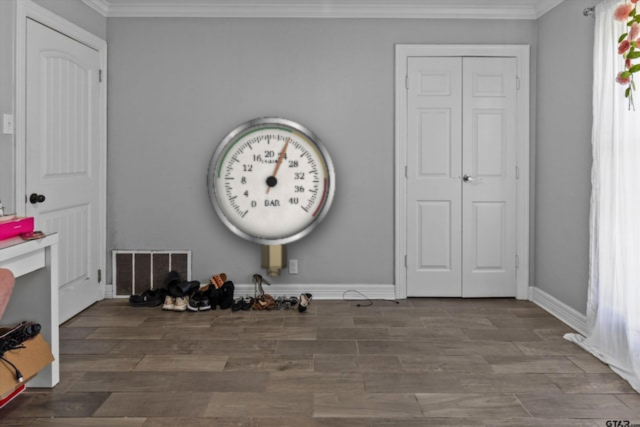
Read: 24bar
